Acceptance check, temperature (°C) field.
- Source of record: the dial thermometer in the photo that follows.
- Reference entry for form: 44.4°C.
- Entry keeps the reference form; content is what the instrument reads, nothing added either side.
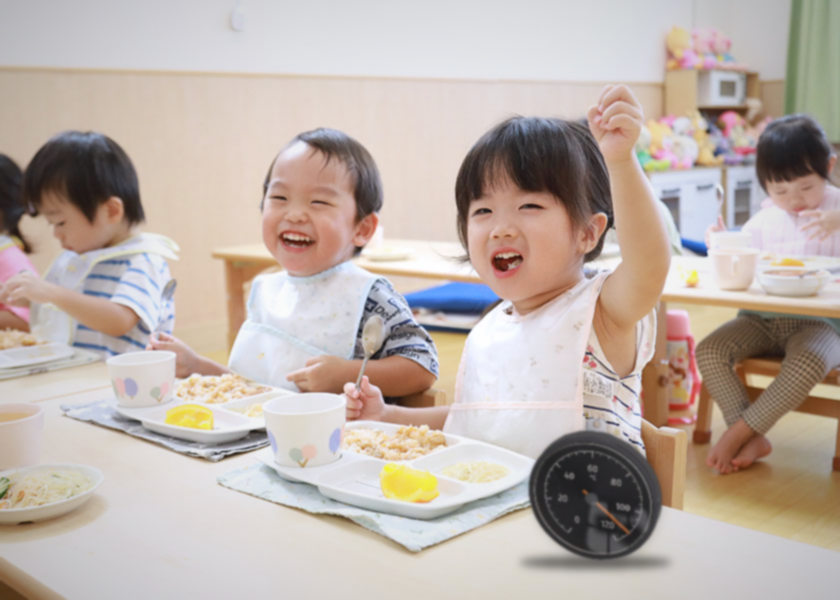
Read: 112°C
